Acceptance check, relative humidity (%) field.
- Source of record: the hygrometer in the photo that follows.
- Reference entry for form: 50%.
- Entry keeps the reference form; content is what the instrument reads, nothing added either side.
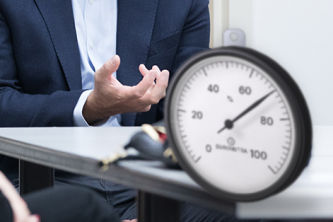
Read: 70%
